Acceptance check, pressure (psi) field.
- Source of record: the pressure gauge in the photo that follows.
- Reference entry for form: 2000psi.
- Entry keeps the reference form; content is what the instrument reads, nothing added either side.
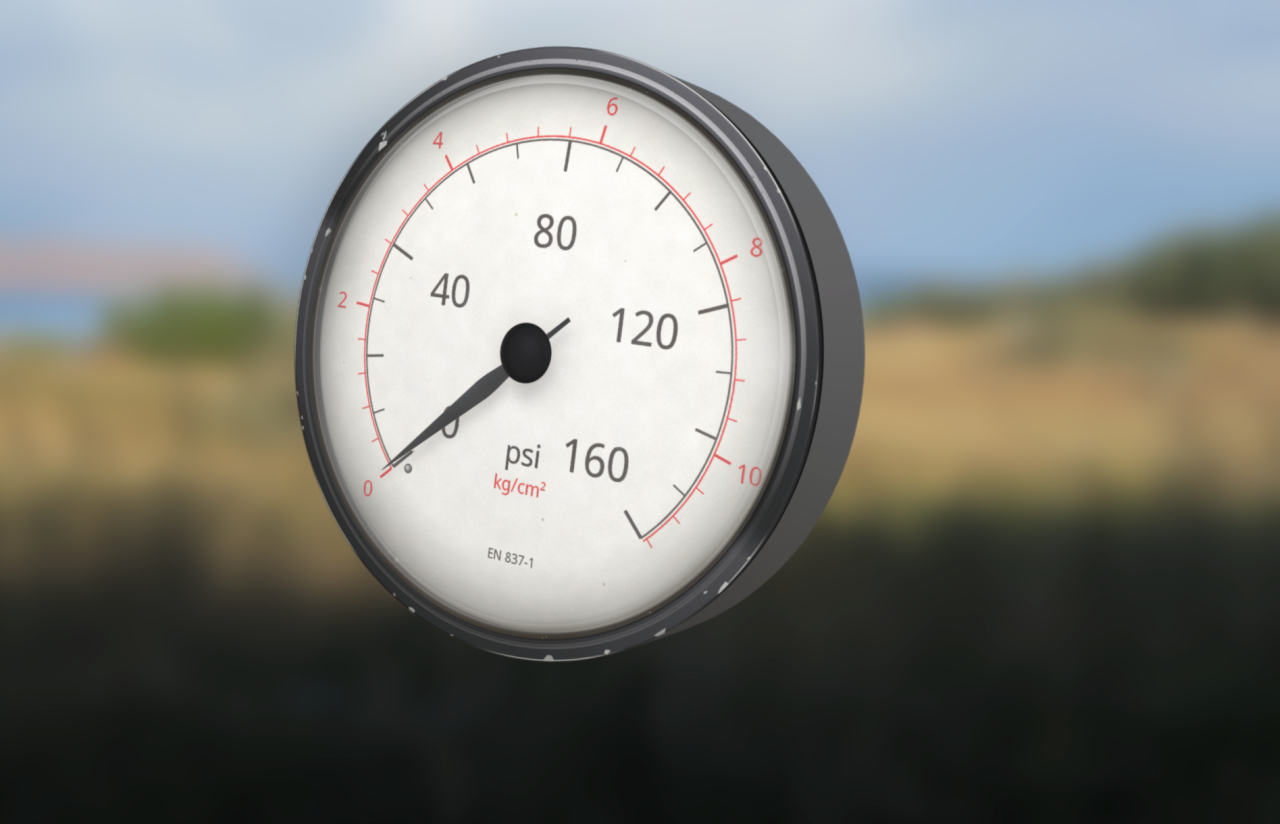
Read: 0psi
